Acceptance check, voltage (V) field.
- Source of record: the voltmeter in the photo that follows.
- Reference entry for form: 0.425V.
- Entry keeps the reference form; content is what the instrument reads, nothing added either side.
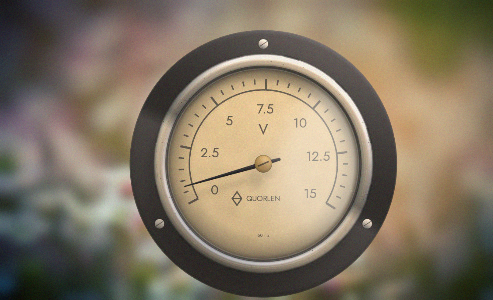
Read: 0.75V
